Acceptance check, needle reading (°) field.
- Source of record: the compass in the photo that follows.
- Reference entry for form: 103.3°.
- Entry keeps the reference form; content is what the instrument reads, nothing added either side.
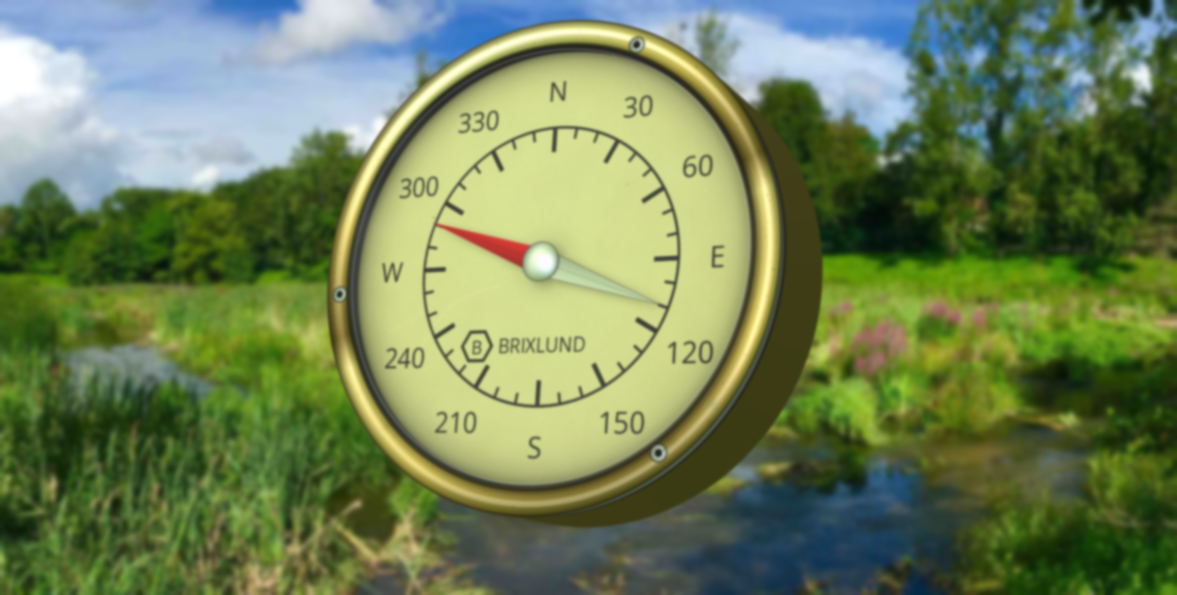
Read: 290°
